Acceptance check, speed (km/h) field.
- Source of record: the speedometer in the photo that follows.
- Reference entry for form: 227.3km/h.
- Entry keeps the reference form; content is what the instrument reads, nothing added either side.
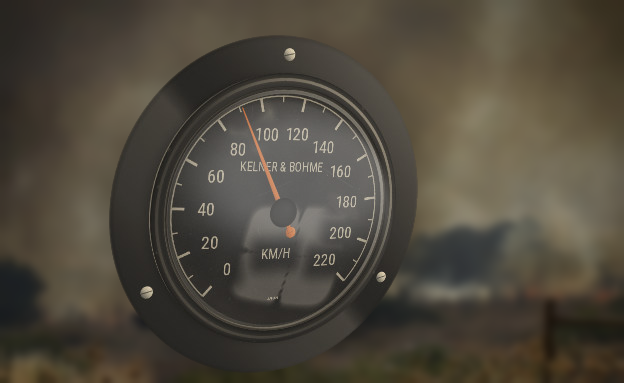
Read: 90km/h
